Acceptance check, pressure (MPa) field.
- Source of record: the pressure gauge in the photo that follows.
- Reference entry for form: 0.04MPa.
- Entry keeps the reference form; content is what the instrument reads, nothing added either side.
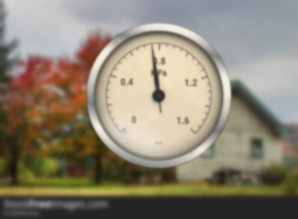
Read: 0.75MPa
